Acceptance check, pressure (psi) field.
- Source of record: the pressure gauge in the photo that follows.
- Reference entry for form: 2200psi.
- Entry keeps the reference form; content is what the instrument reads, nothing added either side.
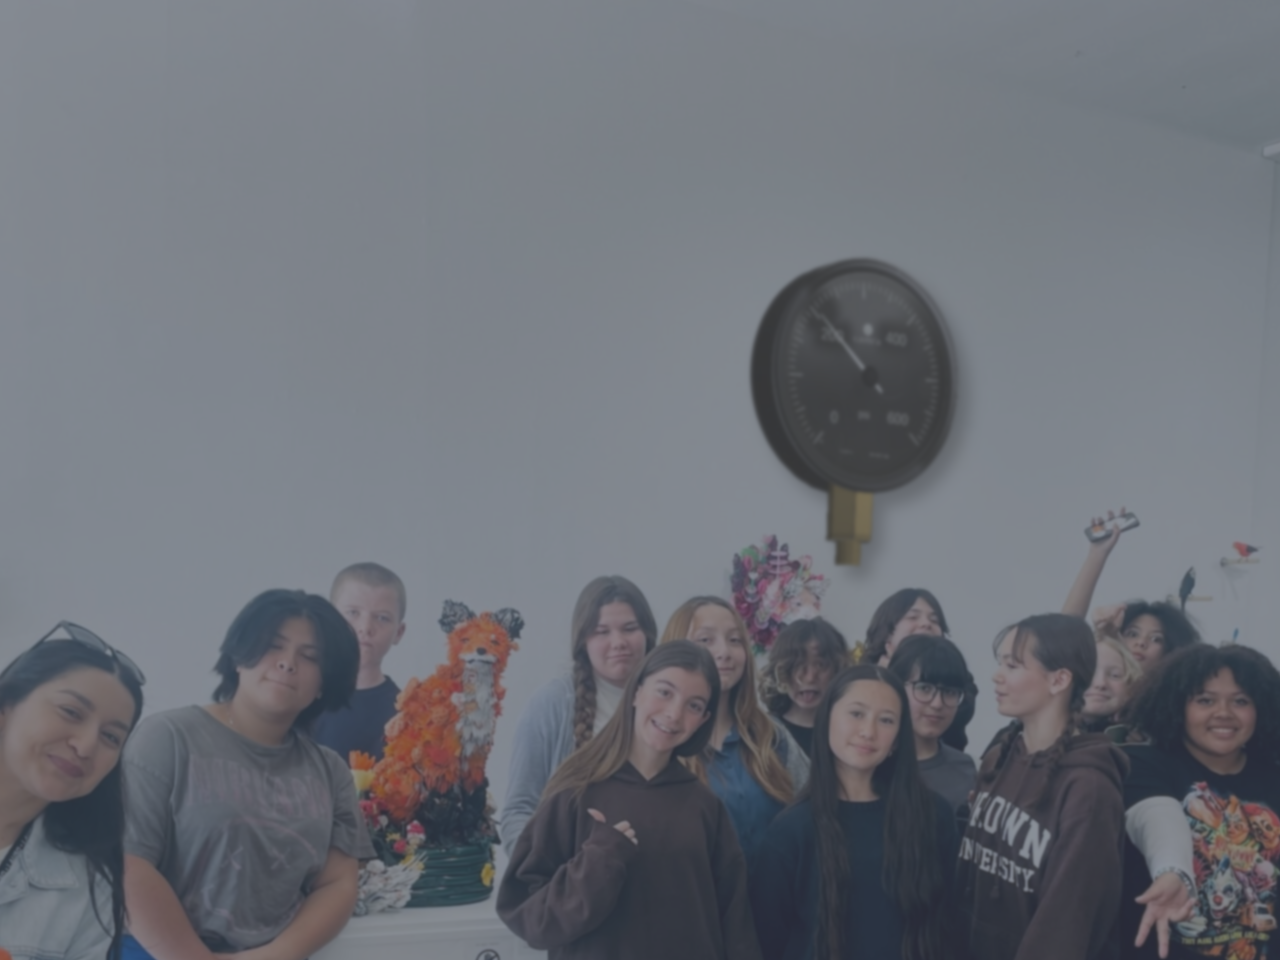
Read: 200psi
